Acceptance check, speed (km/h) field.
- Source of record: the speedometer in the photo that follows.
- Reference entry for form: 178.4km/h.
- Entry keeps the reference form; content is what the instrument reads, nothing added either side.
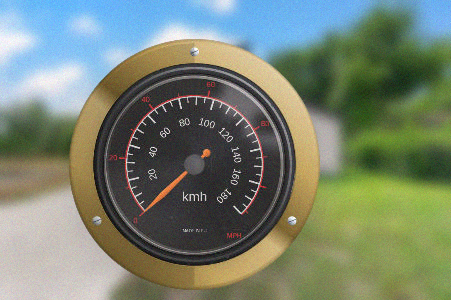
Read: 0km/h
